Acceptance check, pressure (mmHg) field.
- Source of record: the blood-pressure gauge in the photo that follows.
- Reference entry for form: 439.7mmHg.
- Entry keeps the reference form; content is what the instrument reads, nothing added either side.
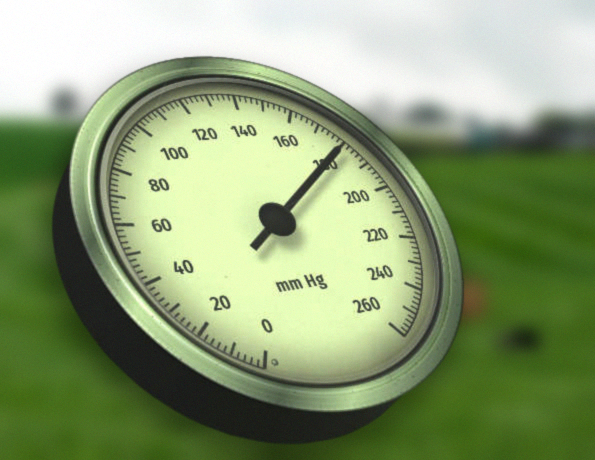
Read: 180mmHg
